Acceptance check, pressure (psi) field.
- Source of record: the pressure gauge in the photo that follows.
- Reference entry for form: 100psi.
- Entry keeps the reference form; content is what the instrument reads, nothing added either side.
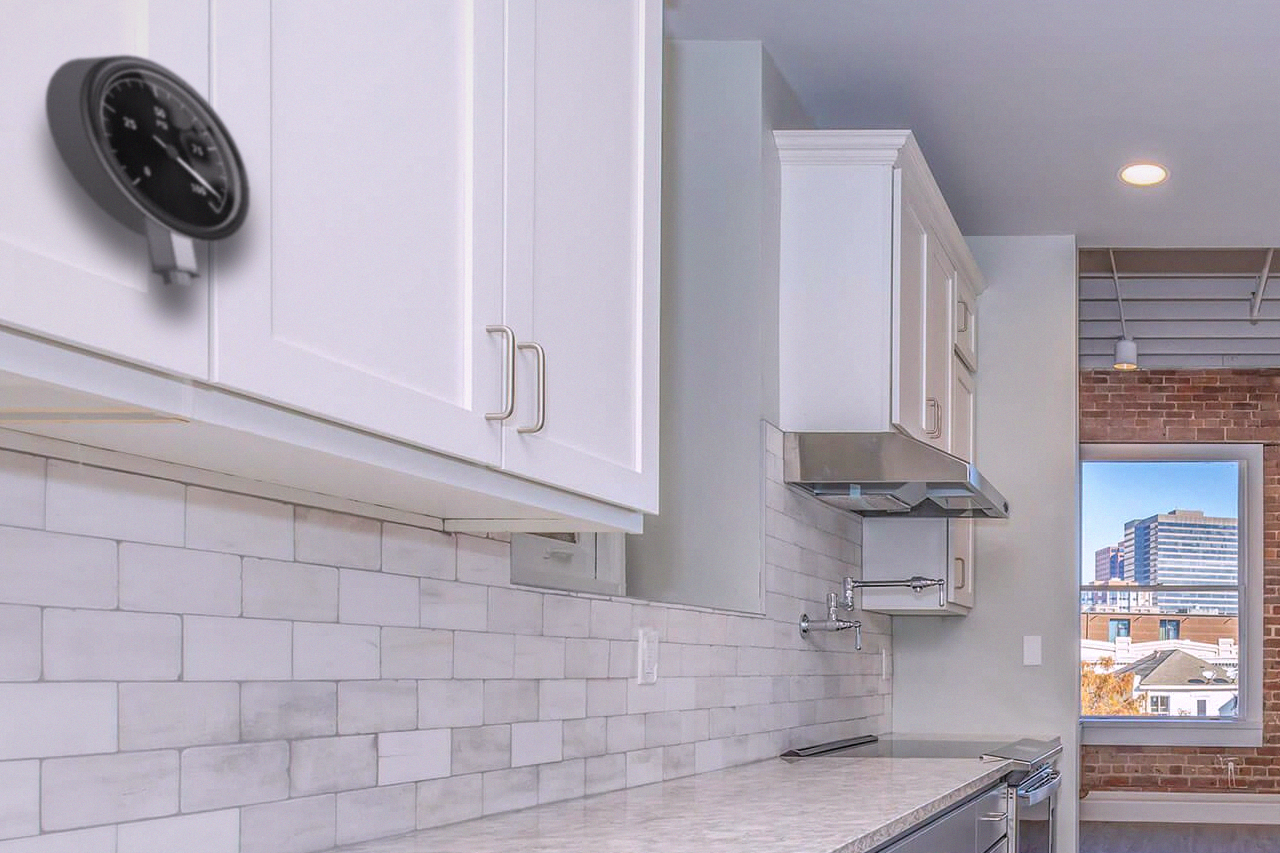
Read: 95psi
